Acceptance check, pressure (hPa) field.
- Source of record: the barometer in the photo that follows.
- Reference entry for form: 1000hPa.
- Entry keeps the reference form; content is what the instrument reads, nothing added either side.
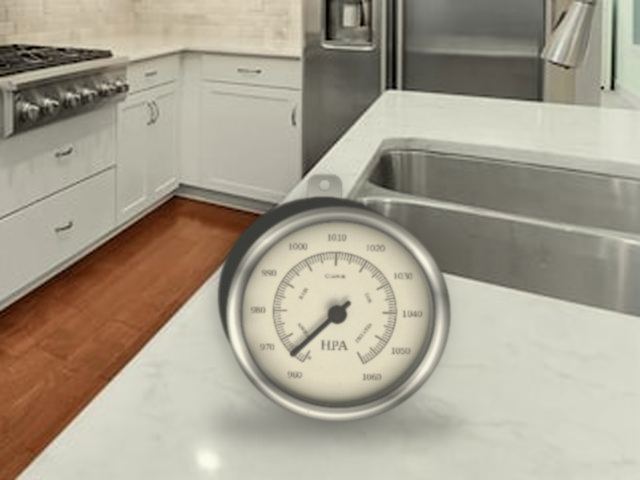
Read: 965hPa
